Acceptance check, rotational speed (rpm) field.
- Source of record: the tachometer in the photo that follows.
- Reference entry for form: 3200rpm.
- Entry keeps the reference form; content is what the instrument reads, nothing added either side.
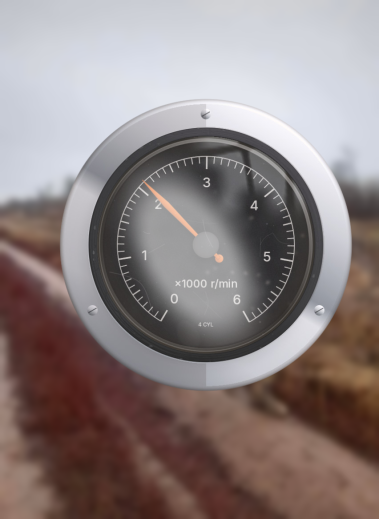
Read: 2100rpm
